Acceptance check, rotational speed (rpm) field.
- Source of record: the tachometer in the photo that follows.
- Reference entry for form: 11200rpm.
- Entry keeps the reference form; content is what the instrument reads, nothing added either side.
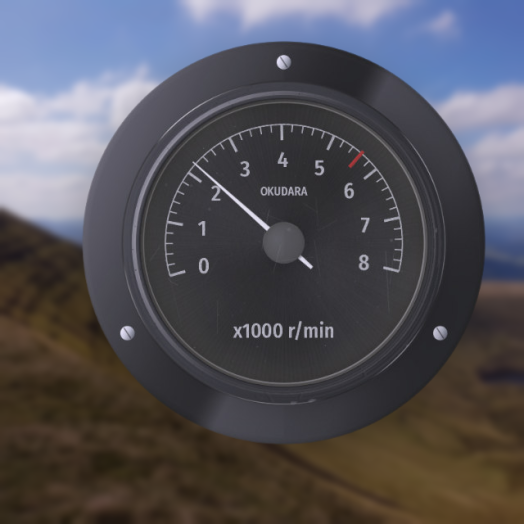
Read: 2200rpm
